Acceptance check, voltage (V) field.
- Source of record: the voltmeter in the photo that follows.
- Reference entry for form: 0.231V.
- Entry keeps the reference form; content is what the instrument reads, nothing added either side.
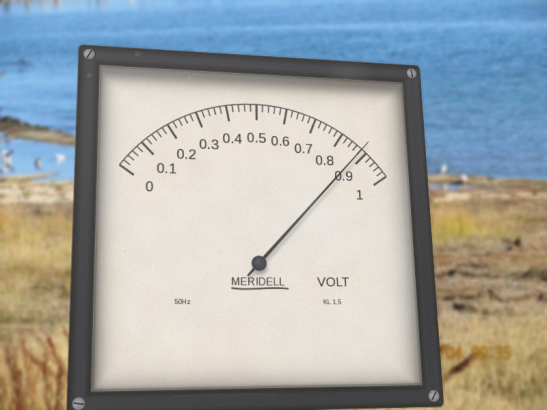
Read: 0.88V
